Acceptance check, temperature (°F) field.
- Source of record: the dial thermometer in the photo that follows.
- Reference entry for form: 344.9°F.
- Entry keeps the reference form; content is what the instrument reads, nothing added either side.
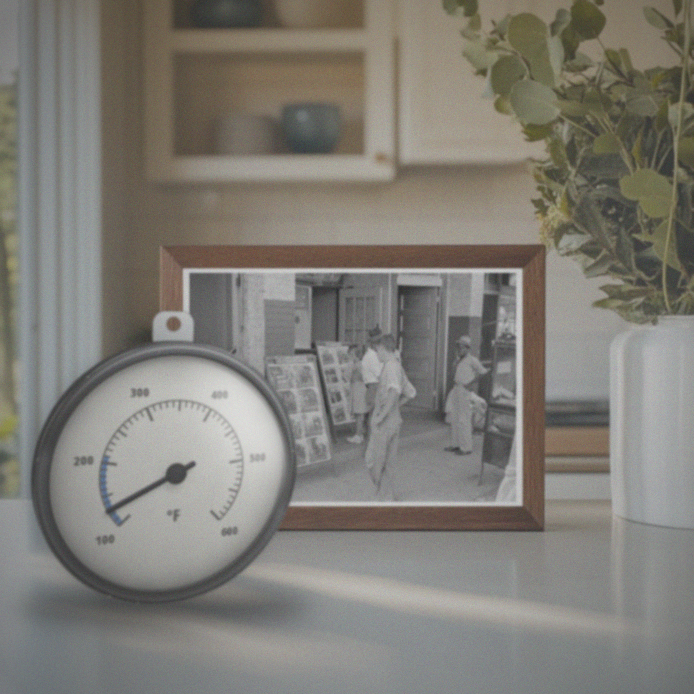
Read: 130°F
